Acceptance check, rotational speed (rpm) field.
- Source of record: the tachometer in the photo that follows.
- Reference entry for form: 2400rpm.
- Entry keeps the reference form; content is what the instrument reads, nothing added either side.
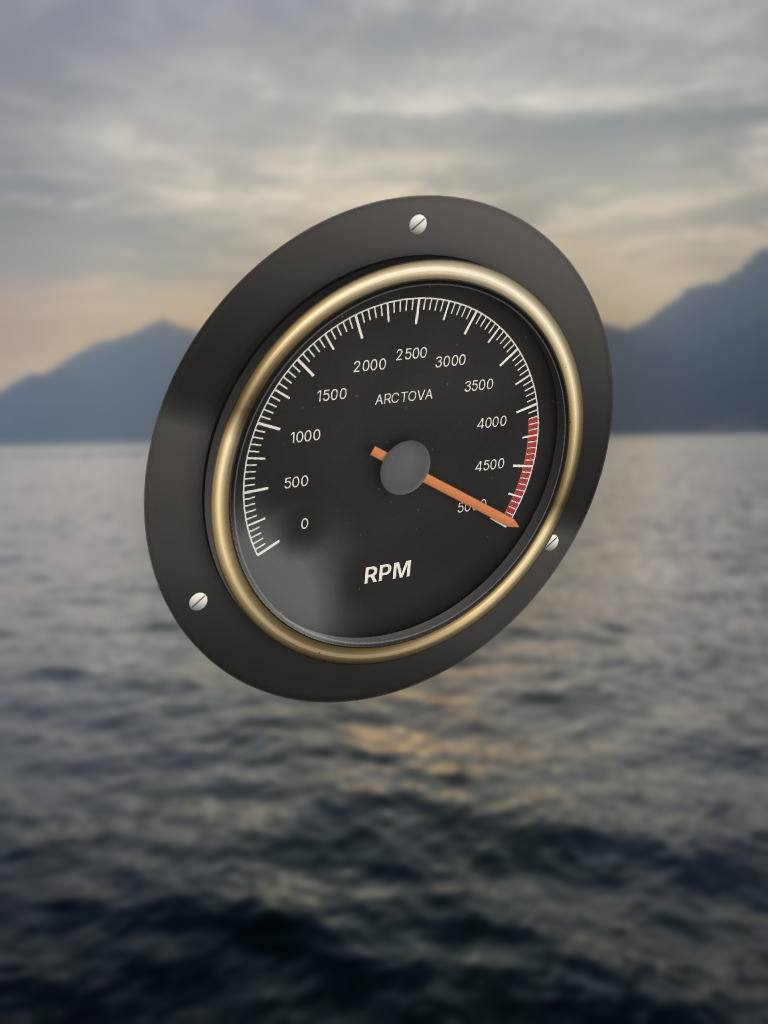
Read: 4950rpm
